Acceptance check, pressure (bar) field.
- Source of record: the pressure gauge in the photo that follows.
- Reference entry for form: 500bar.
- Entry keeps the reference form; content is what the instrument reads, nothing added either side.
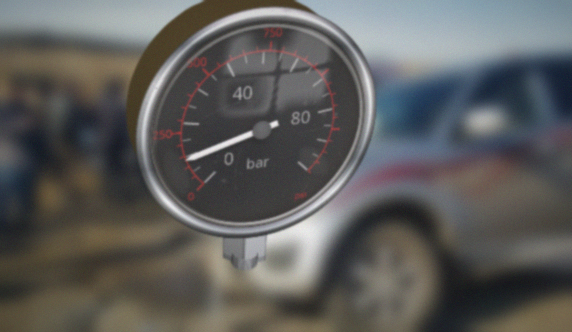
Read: 10bar
